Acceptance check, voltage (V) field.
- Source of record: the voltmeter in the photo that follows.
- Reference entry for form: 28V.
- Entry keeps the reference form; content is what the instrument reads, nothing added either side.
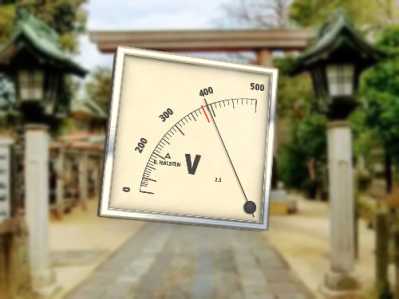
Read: 390V
